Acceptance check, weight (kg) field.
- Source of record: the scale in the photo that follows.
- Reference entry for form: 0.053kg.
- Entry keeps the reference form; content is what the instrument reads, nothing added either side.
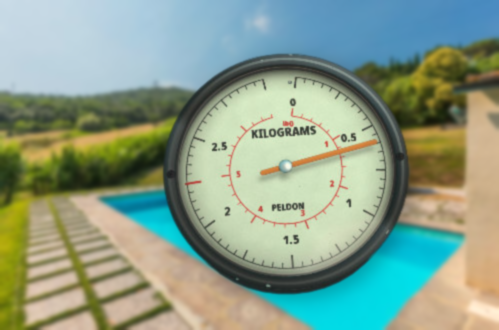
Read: 0.6kg
